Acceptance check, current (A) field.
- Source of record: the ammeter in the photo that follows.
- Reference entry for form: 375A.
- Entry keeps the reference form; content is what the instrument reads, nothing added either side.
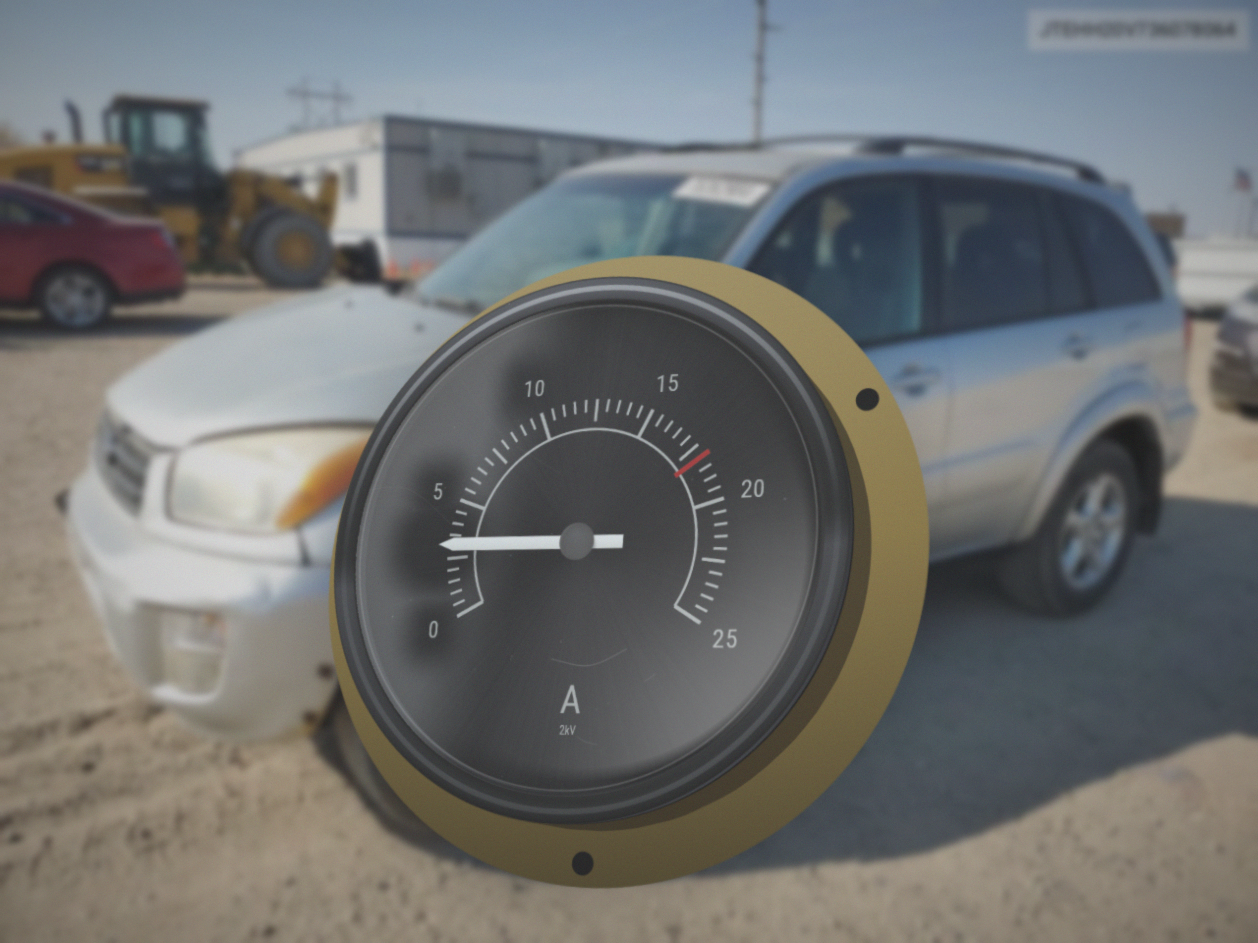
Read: 3A
